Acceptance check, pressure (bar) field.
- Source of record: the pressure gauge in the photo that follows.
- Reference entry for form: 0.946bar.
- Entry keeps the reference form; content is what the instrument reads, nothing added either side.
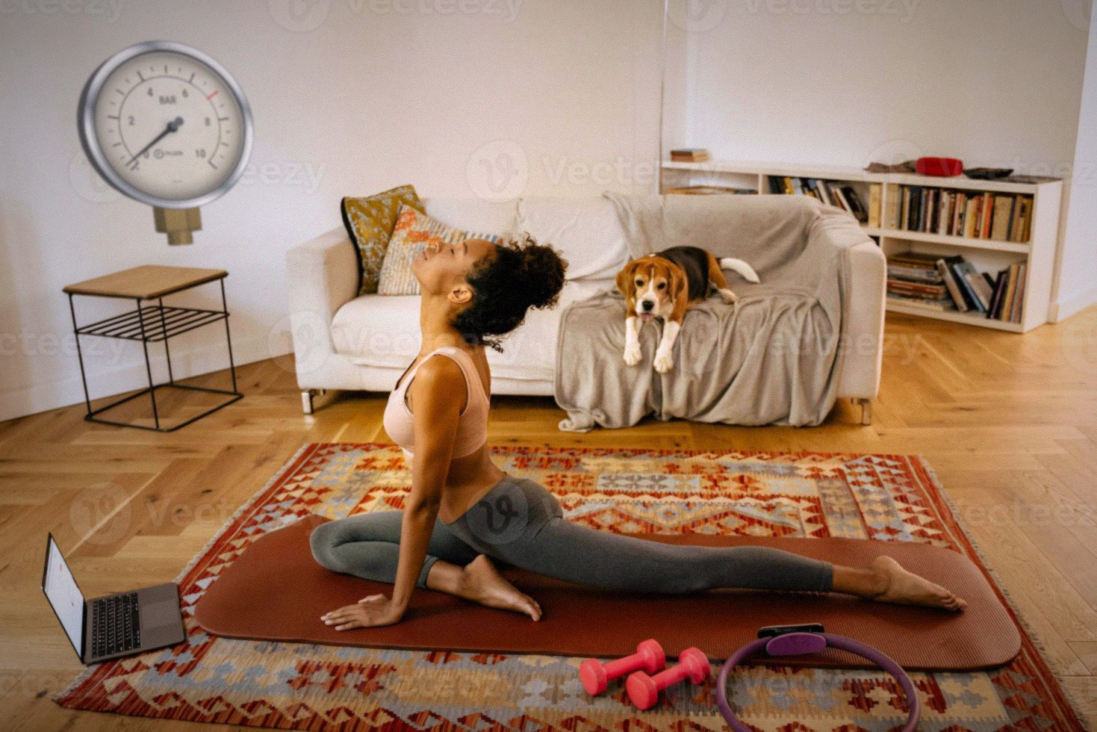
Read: 0.25bar
